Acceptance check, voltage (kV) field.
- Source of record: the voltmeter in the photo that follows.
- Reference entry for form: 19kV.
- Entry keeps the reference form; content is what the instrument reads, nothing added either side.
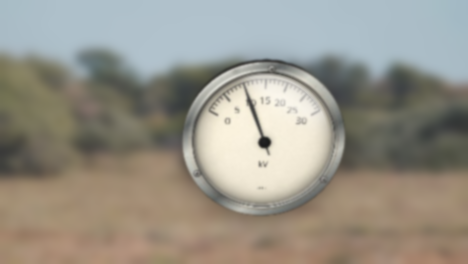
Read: 10kV
